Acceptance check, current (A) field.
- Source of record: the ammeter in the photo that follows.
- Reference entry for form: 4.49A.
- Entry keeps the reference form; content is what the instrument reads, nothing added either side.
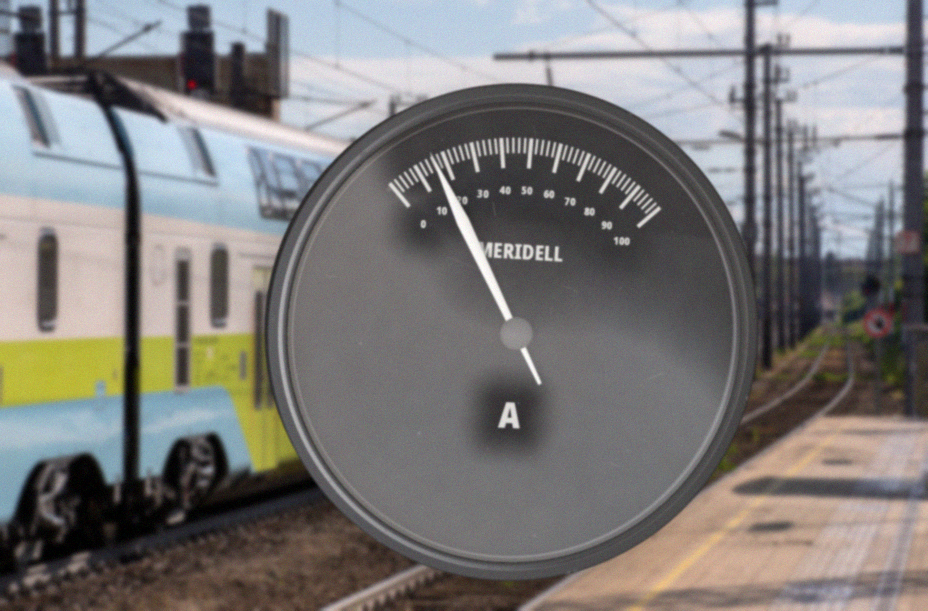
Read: 16A
